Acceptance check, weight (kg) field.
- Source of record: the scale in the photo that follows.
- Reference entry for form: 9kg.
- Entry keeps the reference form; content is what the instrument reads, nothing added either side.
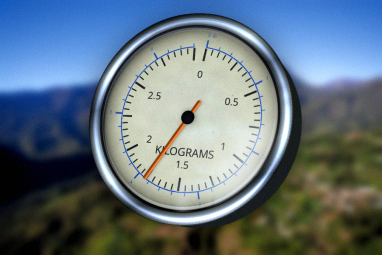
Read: 1.75kg
